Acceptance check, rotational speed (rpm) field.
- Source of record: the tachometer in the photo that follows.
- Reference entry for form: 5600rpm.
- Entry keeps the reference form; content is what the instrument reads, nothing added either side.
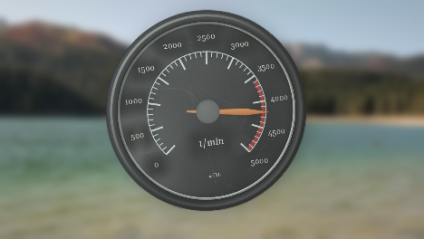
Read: 4200rpm
